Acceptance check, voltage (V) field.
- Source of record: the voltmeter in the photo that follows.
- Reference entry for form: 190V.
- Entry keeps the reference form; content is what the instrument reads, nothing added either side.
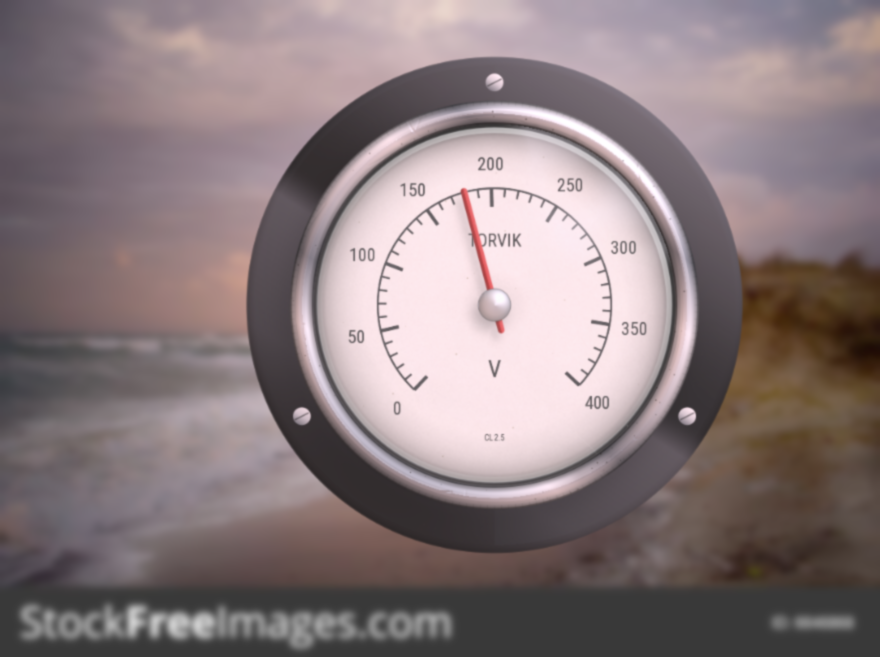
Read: 180V
